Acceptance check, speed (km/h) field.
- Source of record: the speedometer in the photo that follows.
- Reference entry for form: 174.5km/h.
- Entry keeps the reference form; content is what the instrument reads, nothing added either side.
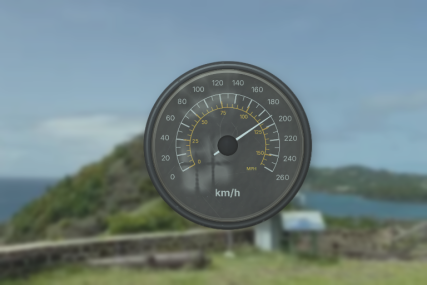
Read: 190km/h
